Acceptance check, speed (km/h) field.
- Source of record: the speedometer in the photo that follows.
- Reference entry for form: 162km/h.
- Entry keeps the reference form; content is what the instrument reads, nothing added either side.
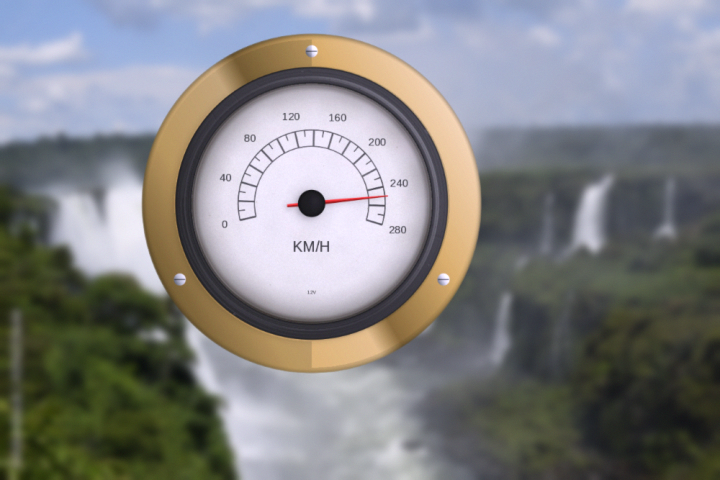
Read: 250km/h
